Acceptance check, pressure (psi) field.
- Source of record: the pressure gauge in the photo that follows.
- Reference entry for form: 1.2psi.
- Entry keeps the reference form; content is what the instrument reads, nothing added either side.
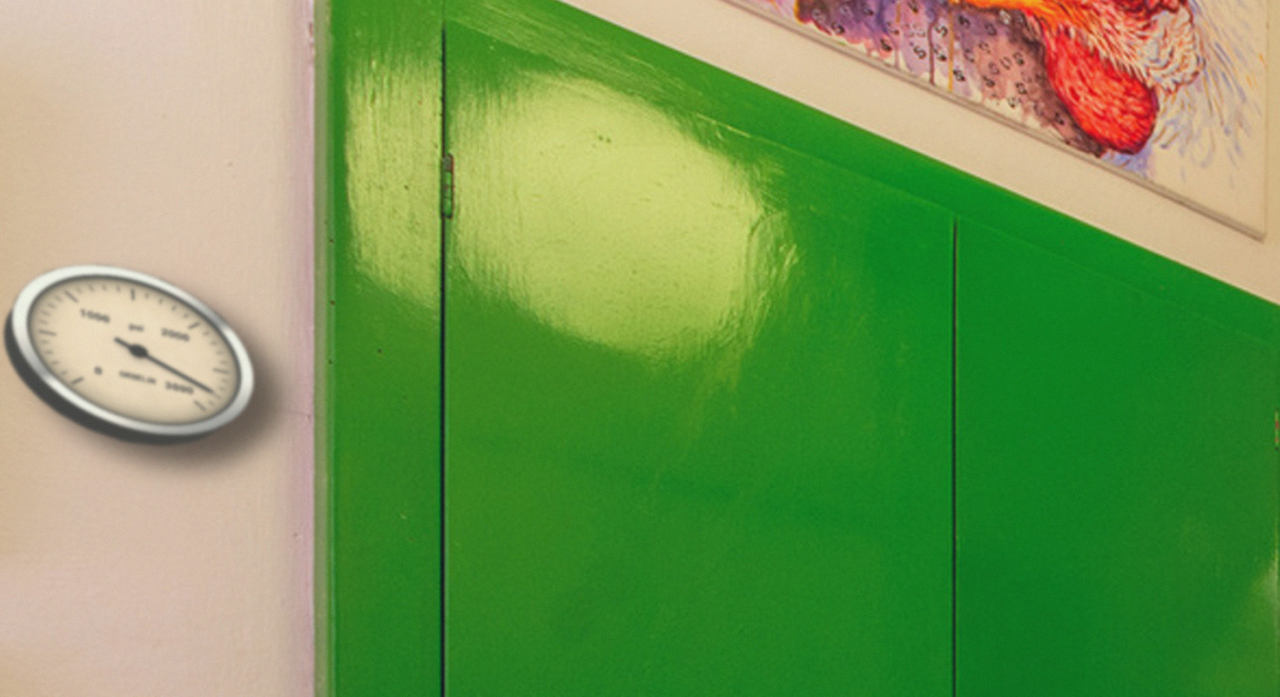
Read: 2800psi
